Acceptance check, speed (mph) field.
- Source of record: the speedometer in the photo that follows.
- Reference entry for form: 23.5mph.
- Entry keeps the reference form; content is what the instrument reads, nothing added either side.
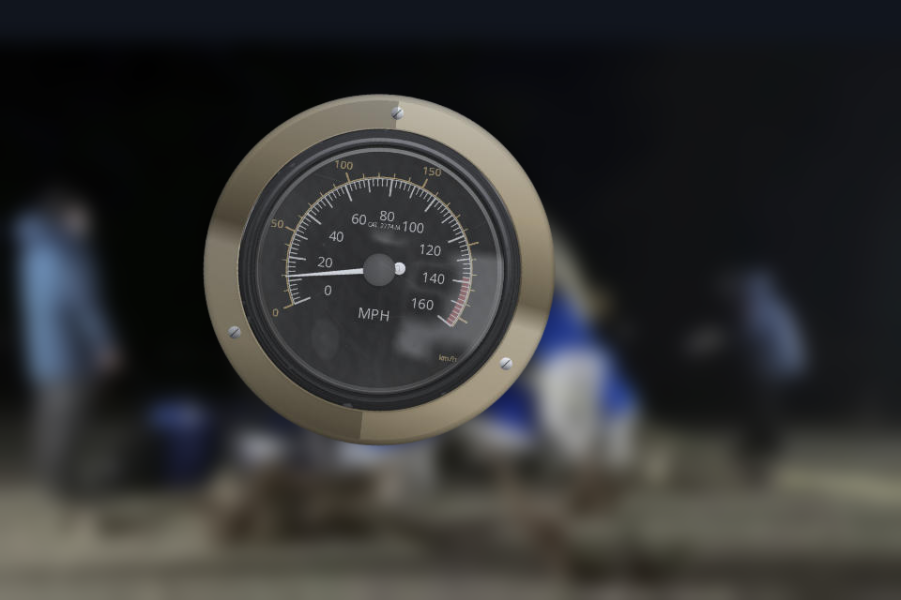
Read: 12mph
